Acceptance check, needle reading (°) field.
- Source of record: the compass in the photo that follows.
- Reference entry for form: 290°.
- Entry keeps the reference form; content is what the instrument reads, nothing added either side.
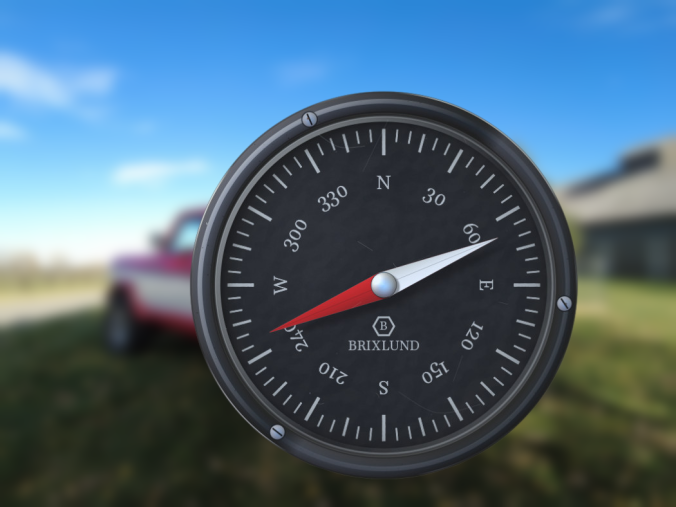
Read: 247.5°
